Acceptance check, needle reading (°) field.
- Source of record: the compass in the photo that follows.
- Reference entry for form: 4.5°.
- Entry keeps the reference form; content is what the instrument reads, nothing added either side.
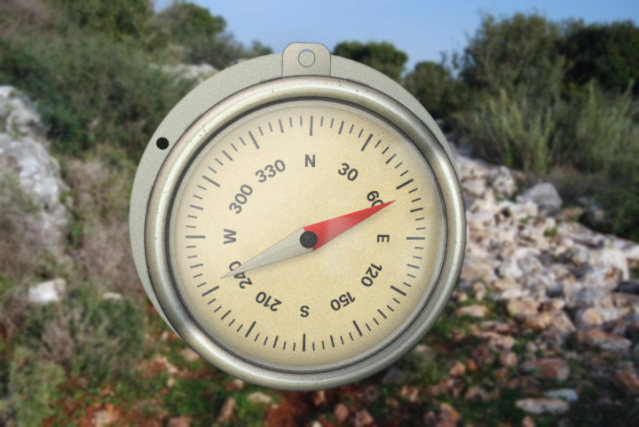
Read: 65°
